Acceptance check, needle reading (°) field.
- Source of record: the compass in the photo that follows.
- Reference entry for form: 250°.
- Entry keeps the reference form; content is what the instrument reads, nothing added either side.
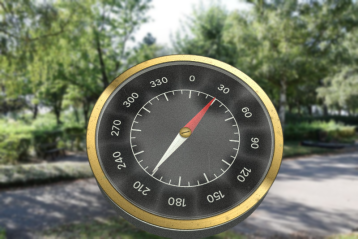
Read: 30°
